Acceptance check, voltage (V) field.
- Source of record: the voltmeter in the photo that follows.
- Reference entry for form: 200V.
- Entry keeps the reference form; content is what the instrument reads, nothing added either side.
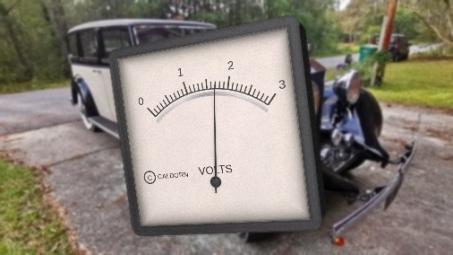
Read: 1.7V
